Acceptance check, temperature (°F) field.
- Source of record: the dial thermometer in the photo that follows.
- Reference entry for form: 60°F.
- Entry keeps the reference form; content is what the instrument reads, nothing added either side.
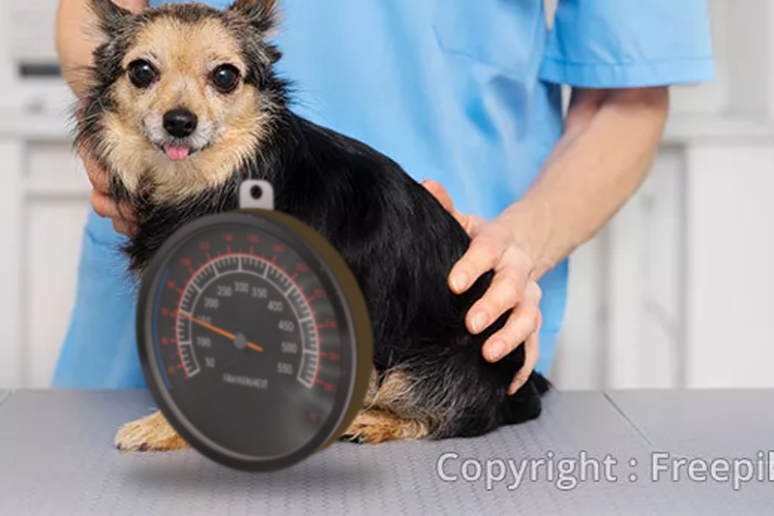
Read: 150°F
